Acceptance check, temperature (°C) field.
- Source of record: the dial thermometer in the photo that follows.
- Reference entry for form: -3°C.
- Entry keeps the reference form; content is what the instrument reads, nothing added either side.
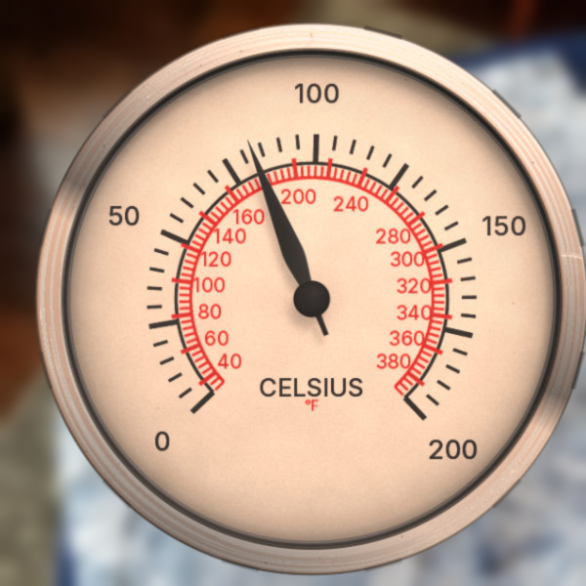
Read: 82.5°C
